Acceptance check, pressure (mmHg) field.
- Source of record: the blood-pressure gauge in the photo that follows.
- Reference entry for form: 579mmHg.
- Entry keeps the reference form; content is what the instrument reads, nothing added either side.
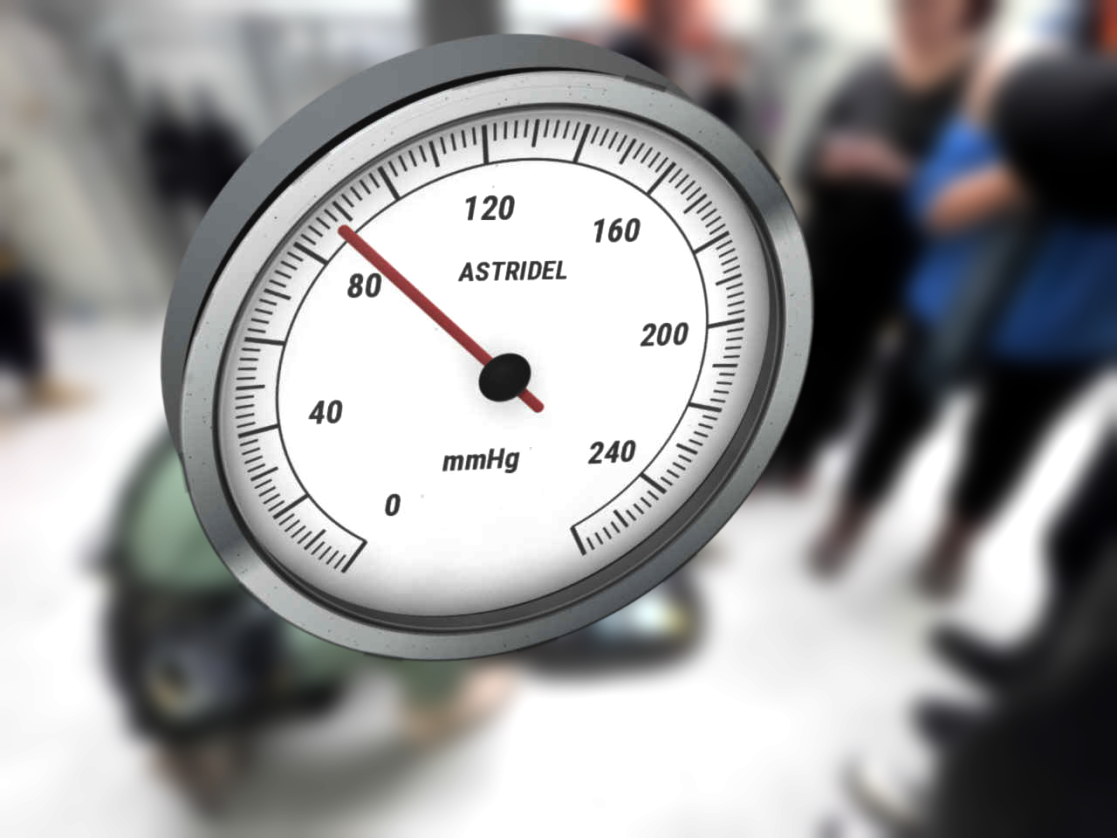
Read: 88mmHg
